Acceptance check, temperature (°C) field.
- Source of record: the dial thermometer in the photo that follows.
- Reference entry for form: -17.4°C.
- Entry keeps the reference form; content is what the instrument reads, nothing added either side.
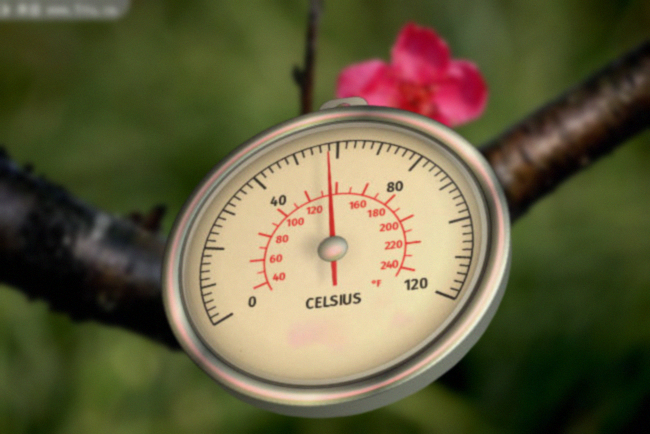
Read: 58°C
